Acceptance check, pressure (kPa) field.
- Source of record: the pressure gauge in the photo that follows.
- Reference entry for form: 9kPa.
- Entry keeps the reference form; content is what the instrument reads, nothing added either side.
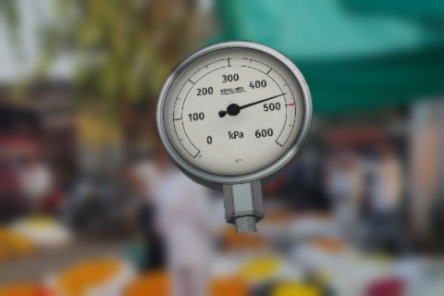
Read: 475kPa
